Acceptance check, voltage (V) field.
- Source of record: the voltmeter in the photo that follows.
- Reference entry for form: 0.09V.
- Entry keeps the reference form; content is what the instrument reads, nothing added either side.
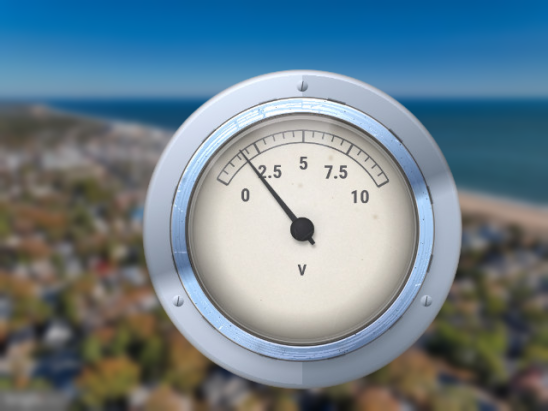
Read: 1.75V
